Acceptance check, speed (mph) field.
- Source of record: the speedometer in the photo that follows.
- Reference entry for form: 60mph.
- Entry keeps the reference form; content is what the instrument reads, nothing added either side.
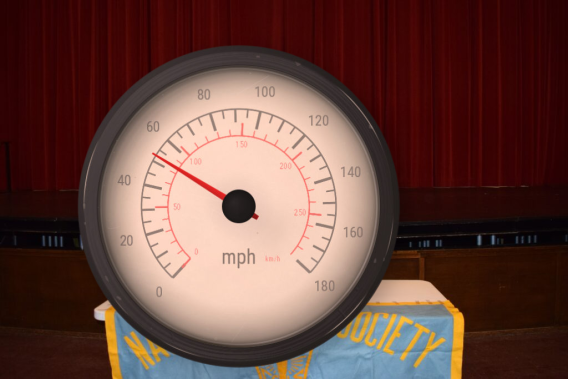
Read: 52.5mph
